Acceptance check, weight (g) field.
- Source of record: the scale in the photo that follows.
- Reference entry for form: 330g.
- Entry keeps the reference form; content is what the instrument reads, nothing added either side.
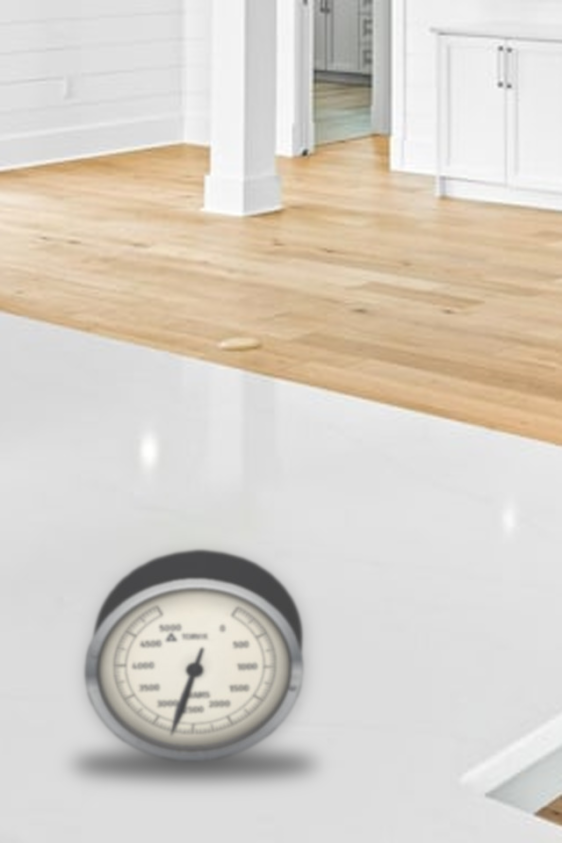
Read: 2750g
